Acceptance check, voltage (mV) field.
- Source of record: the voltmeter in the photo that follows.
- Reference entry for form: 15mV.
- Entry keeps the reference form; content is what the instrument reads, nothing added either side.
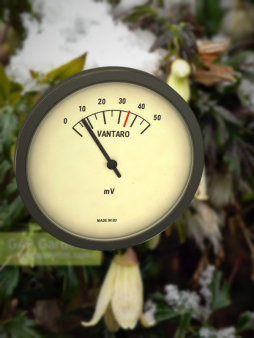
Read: 7.5mV
